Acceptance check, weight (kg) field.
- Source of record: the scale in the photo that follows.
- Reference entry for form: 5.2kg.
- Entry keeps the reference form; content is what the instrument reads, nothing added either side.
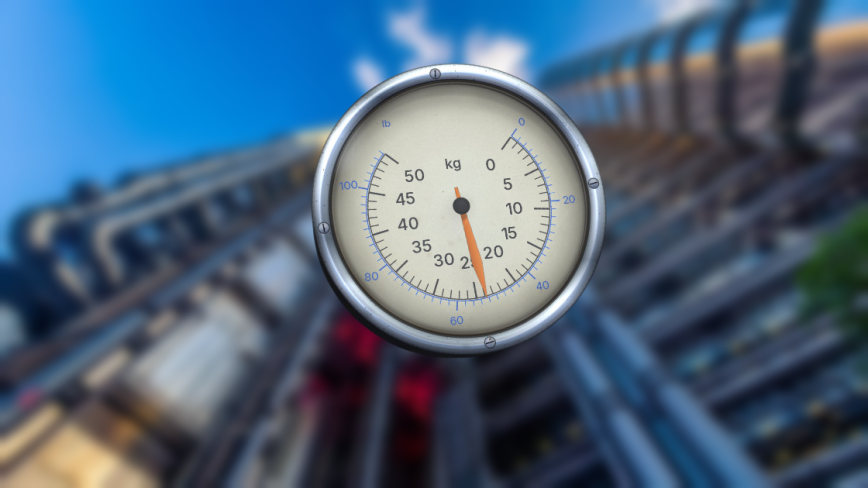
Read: 24kg
